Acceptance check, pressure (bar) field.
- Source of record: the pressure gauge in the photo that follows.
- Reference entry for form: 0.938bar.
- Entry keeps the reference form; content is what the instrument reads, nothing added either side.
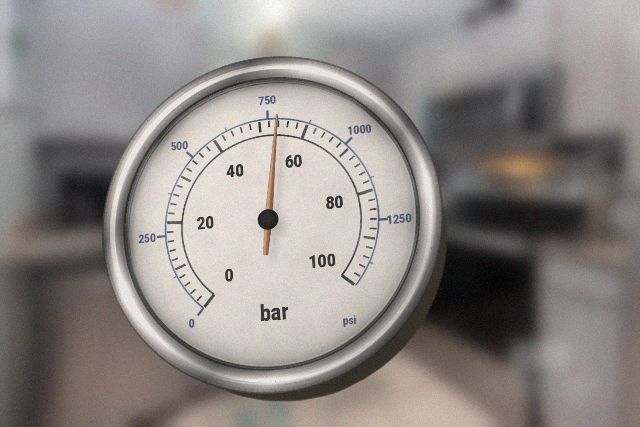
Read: 54bar
